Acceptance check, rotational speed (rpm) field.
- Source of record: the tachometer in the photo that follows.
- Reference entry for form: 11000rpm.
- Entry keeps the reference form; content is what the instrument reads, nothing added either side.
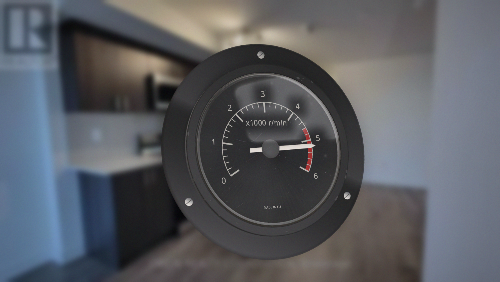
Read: 5200rpm
